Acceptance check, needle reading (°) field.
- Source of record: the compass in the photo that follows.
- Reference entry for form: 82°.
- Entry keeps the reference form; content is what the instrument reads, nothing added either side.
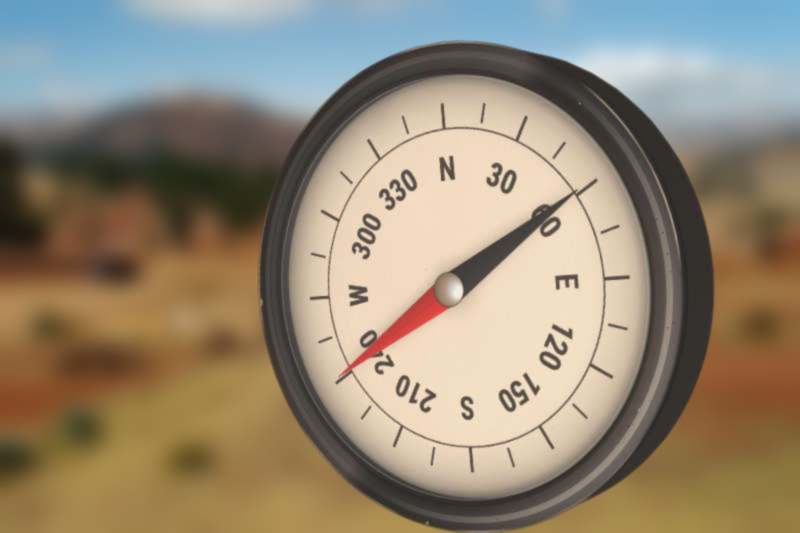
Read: 240°
